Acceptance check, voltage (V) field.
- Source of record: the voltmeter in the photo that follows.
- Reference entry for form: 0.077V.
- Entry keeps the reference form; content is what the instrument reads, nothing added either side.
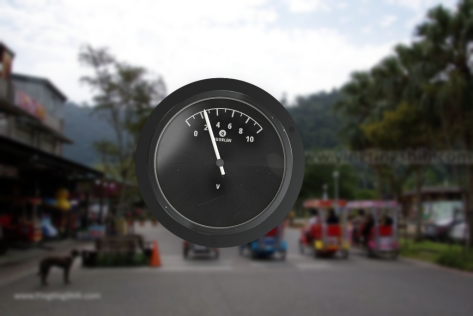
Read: 2.5V
